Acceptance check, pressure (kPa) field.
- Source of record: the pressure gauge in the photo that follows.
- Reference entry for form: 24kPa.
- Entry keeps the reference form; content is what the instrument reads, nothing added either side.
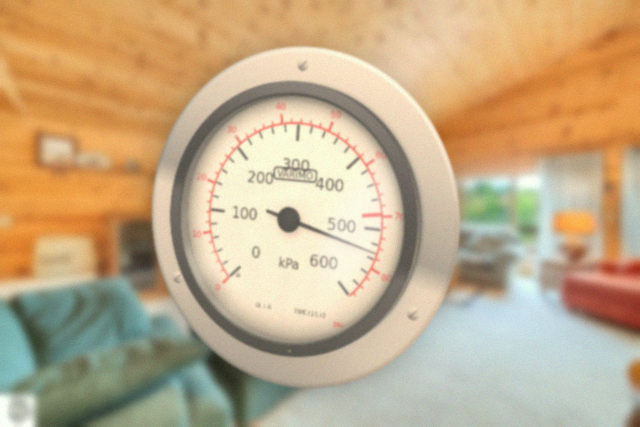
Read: 530kPa
